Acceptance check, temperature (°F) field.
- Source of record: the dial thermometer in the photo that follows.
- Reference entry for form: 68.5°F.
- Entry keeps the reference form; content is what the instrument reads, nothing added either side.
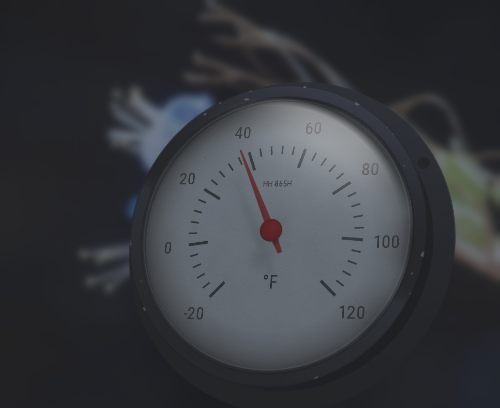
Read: 38°F
